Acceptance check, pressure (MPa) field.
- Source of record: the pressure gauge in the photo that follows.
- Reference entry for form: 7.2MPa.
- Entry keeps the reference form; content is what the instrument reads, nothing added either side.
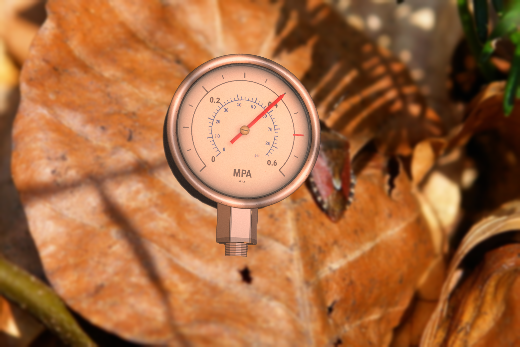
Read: 0.4MPa
